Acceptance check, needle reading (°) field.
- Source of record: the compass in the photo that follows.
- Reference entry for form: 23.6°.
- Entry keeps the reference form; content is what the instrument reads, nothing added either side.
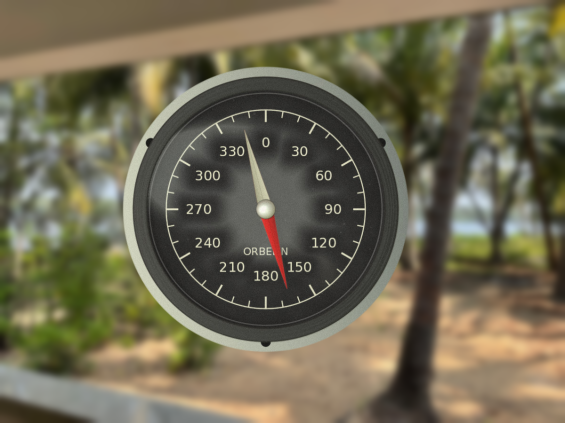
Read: 165°
